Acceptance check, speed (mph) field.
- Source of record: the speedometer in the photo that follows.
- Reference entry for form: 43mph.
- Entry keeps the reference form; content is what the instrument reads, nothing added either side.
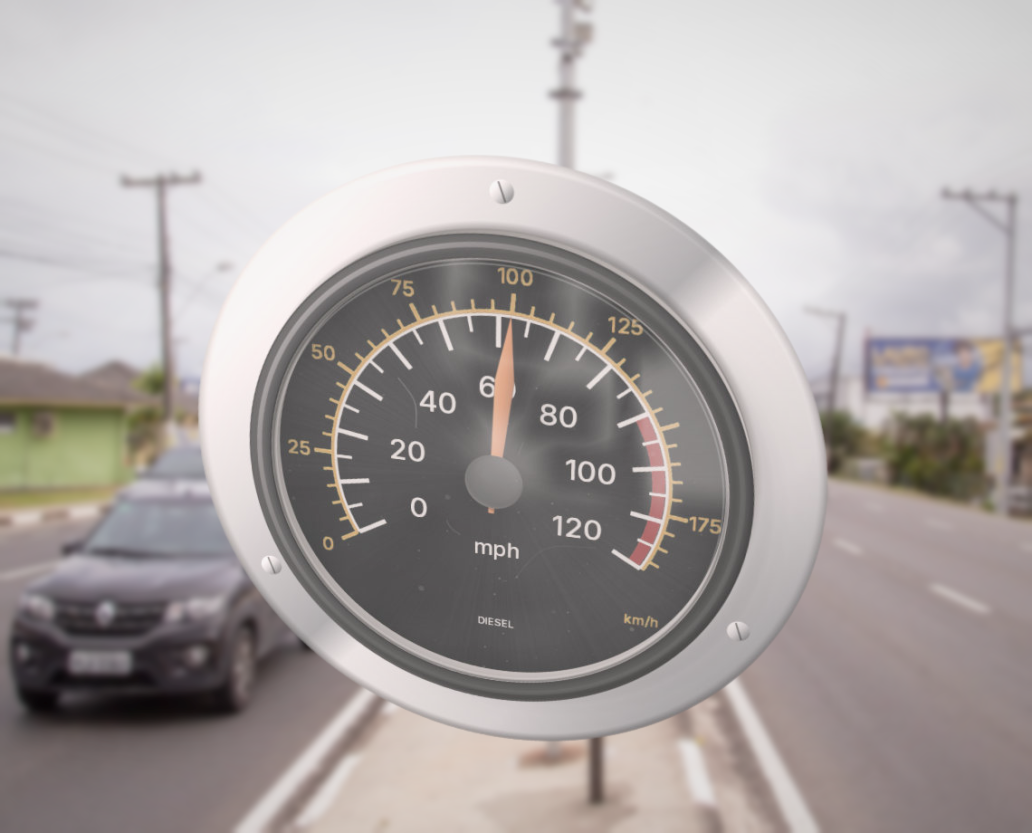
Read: 62.5mph
